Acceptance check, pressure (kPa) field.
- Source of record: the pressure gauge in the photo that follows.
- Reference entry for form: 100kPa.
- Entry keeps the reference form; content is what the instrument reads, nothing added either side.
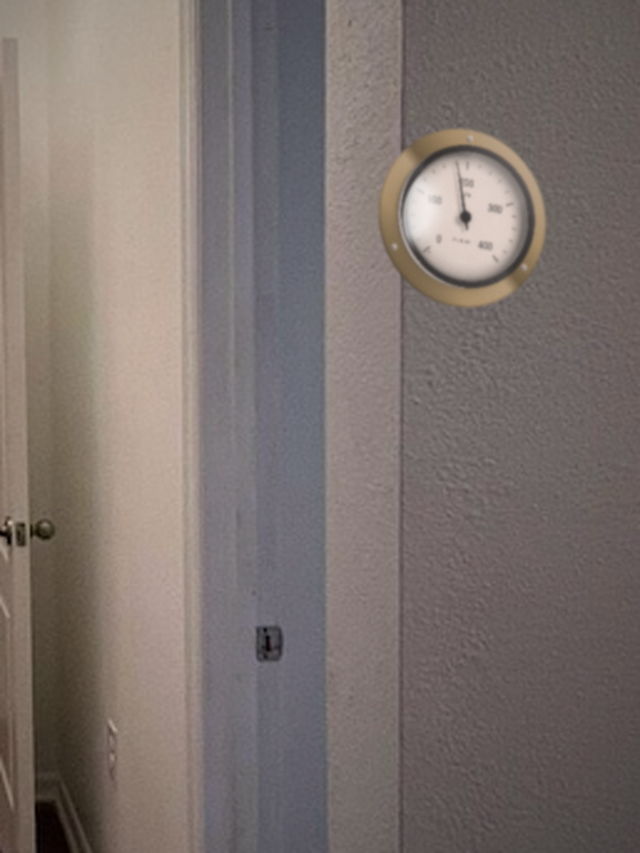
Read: 180kPa
